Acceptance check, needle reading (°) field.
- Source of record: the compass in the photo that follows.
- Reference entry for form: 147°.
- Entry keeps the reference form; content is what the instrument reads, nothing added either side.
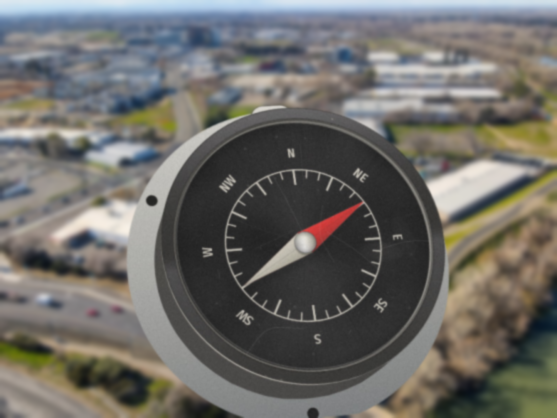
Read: 60°
